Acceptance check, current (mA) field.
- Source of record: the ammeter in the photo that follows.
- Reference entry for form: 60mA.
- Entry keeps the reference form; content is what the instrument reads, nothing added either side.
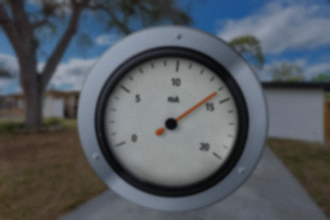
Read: 14mA
